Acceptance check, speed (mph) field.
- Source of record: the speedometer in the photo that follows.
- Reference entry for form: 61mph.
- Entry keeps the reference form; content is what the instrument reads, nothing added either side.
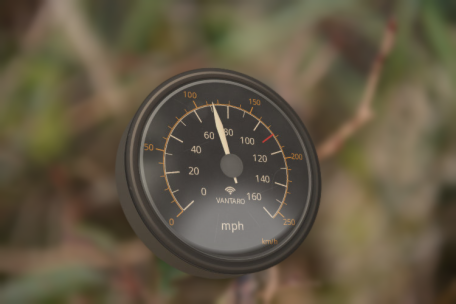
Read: 70mph
